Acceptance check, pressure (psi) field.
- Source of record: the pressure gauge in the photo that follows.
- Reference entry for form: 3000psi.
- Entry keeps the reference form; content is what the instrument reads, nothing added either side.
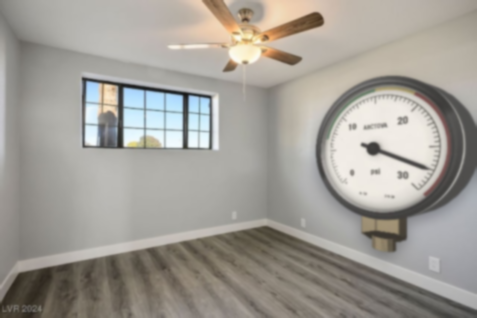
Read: 27.5psi
